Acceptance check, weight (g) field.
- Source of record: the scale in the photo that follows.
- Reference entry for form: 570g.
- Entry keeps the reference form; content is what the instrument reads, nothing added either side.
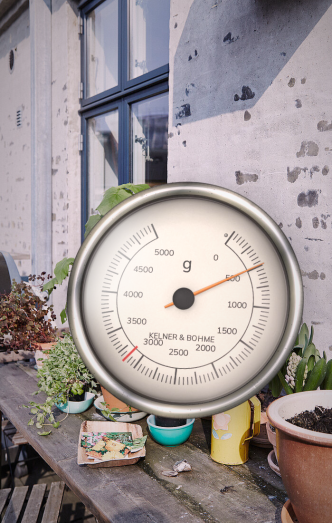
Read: 500g
